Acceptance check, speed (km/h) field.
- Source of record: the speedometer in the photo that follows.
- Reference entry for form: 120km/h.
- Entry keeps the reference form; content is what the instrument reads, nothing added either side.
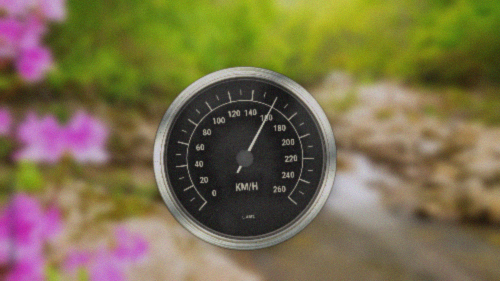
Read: 160km/h
